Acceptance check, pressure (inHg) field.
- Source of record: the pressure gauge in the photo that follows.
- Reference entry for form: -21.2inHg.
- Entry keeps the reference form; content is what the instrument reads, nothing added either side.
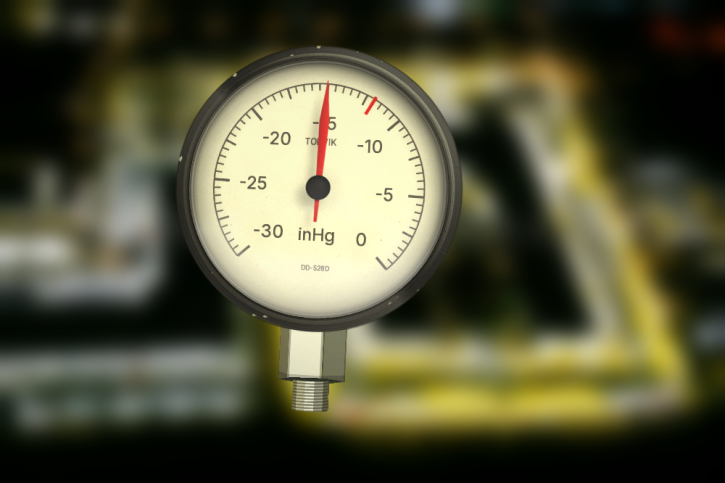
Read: -15inHg
